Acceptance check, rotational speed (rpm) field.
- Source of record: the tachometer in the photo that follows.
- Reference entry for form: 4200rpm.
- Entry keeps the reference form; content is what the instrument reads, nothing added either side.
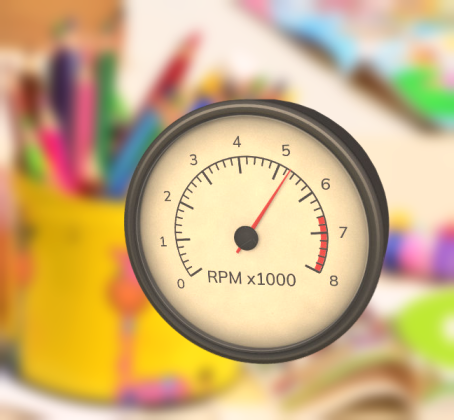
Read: 5300rpm
